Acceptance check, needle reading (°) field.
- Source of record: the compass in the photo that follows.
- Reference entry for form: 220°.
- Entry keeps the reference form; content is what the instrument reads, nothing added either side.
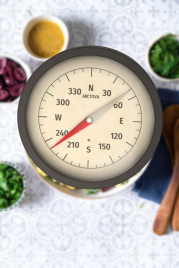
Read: 230°
